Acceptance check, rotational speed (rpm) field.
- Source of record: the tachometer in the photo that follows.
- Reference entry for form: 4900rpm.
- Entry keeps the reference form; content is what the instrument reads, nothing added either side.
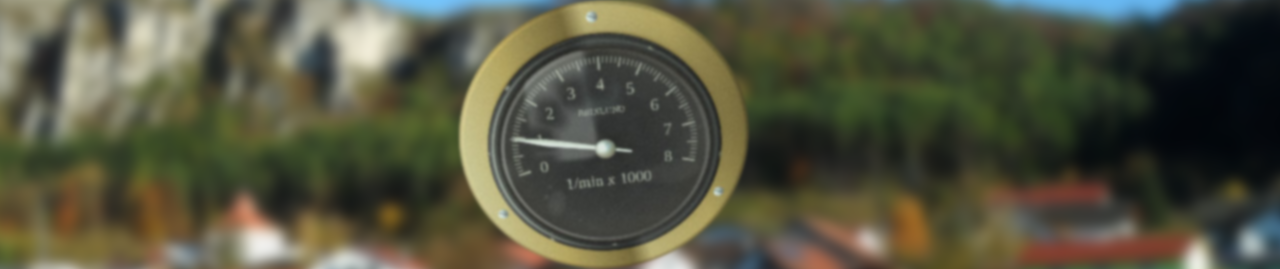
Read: 1000rpm
